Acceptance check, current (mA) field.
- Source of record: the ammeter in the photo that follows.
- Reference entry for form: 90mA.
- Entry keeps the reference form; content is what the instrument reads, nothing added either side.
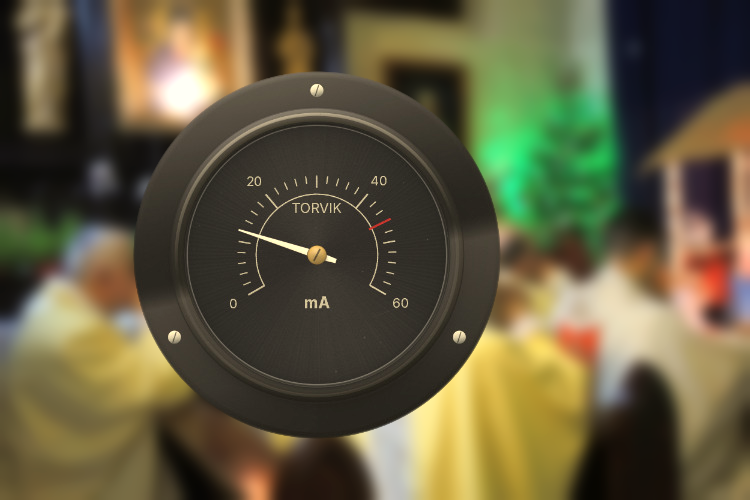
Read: 12mA
